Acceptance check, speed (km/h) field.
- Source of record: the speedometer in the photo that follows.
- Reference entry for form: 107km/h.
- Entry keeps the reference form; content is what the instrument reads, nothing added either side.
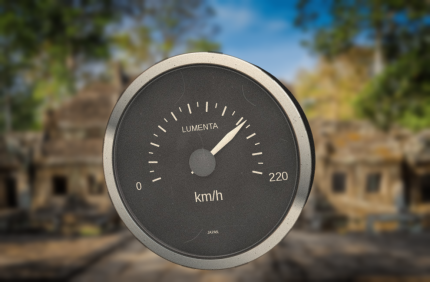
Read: 165km/h
